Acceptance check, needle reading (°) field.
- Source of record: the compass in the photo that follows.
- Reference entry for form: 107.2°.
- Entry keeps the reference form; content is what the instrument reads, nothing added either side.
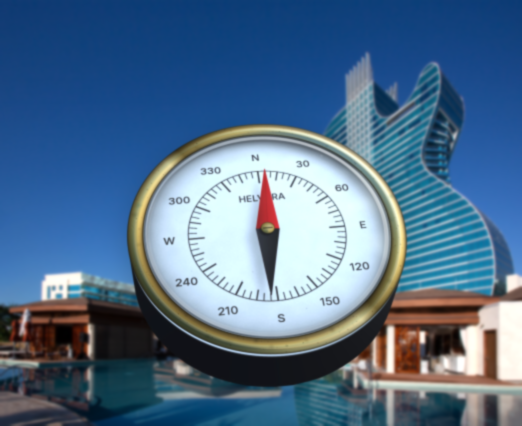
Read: 5°
